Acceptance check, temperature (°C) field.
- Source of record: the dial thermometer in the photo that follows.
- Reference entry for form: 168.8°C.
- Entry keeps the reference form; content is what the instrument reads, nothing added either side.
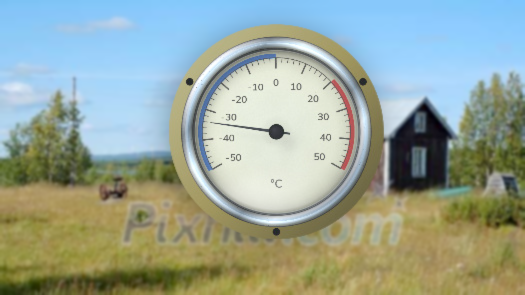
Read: -34°C
